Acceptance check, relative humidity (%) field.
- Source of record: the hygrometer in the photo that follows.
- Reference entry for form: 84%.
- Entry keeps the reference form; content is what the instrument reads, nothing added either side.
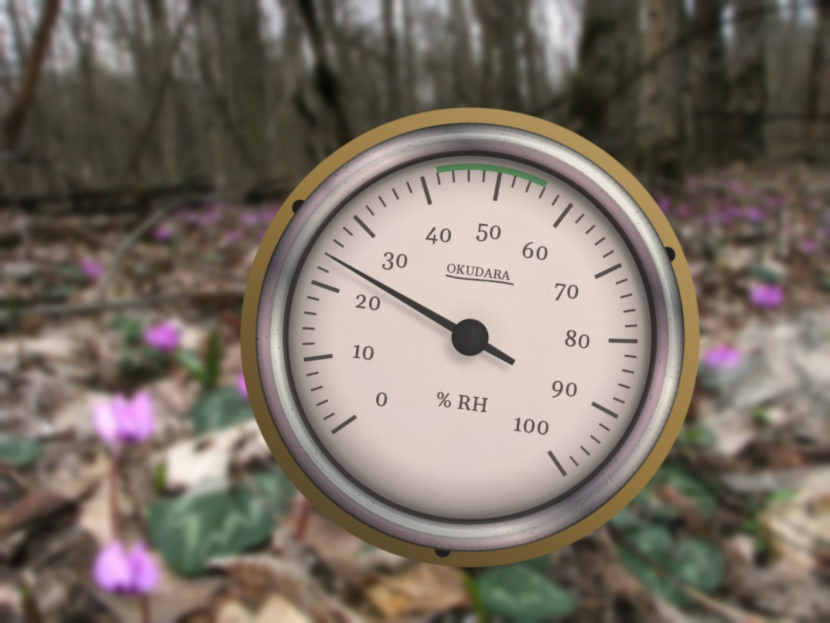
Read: 24%
